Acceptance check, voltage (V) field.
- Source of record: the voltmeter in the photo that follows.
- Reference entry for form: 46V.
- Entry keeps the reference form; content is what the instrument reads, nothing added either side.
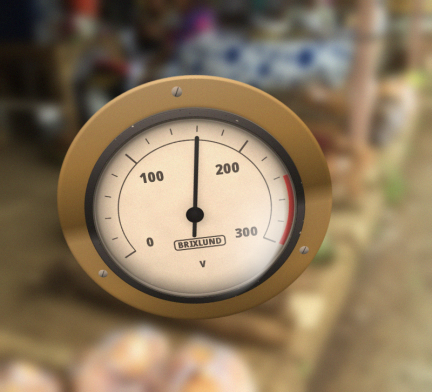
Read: 160V
